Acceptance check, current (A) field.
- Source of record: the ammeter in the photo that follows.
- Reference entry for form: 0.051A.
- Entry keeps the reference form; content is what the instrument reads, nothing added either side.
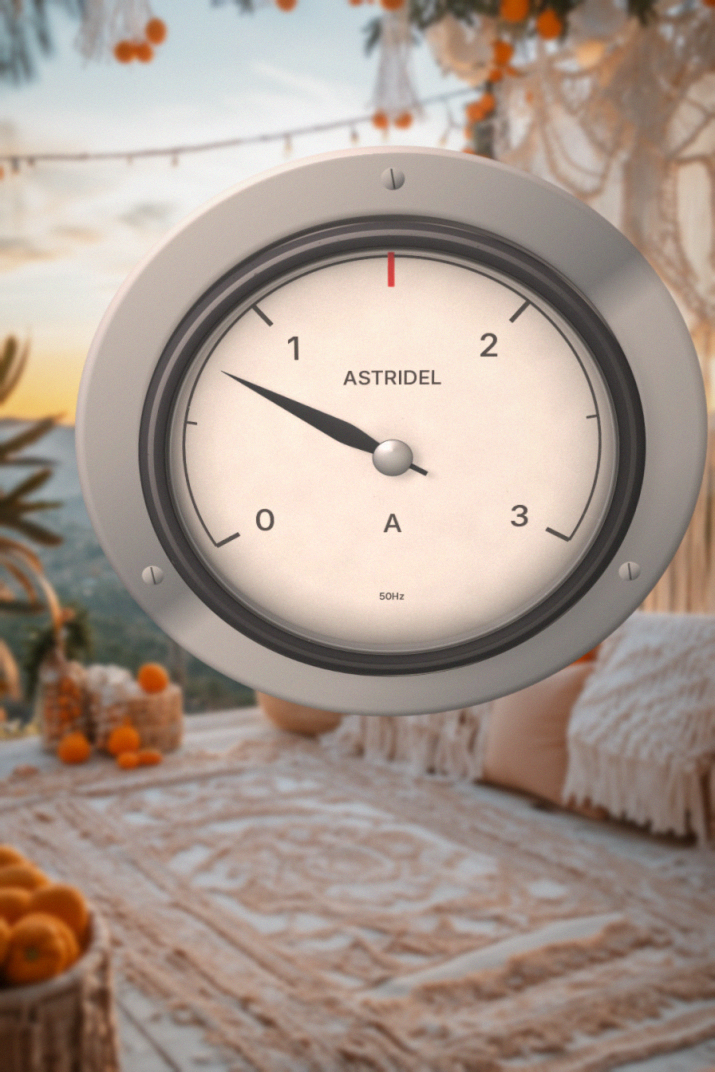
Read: 0.75A
